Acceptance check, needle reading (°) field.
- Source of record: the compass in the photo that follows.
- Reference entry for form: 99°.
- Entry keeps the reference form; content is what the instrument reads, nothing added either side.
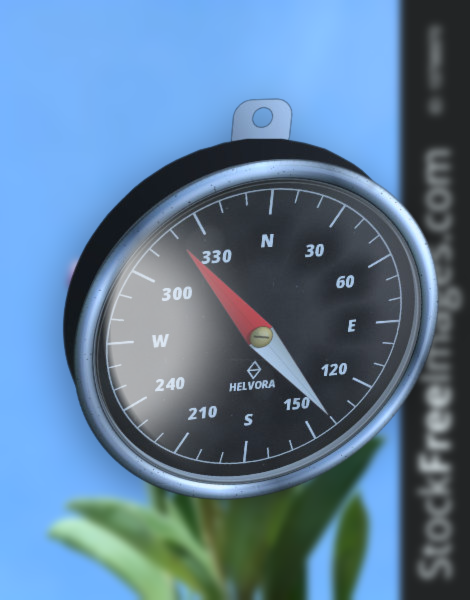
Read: 320°
